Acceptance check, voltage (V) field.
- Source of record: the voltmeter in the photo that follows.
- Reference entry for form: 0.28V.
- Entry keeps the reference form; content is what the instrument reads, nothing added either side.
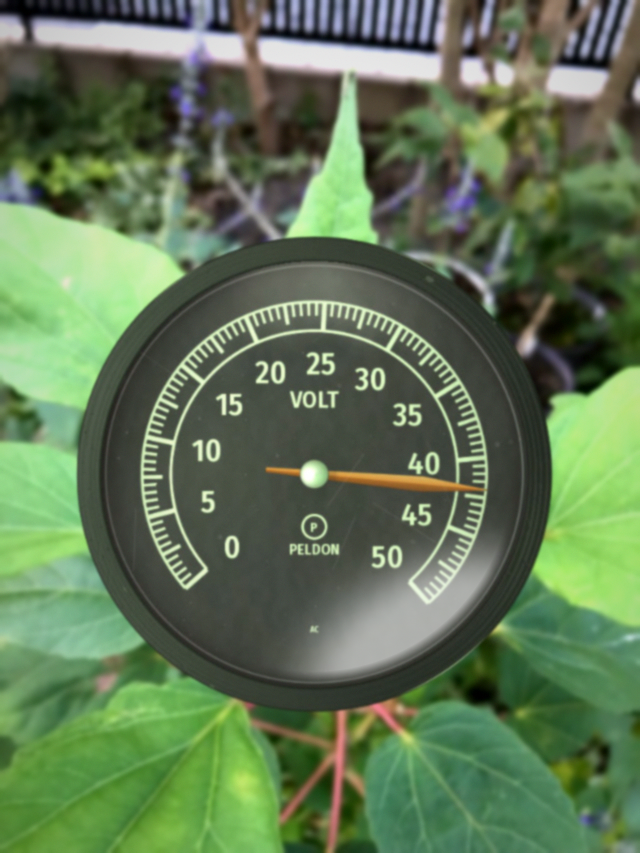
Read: 42V
